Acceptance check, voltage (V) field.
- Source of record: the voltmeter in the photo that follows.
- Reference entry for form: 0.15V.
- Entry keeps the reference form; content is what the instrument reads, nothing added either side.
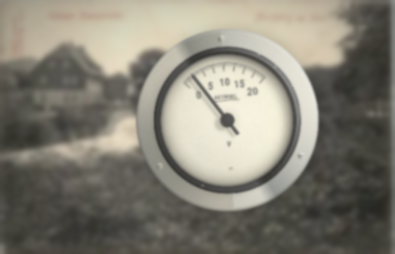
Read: 2.5V
